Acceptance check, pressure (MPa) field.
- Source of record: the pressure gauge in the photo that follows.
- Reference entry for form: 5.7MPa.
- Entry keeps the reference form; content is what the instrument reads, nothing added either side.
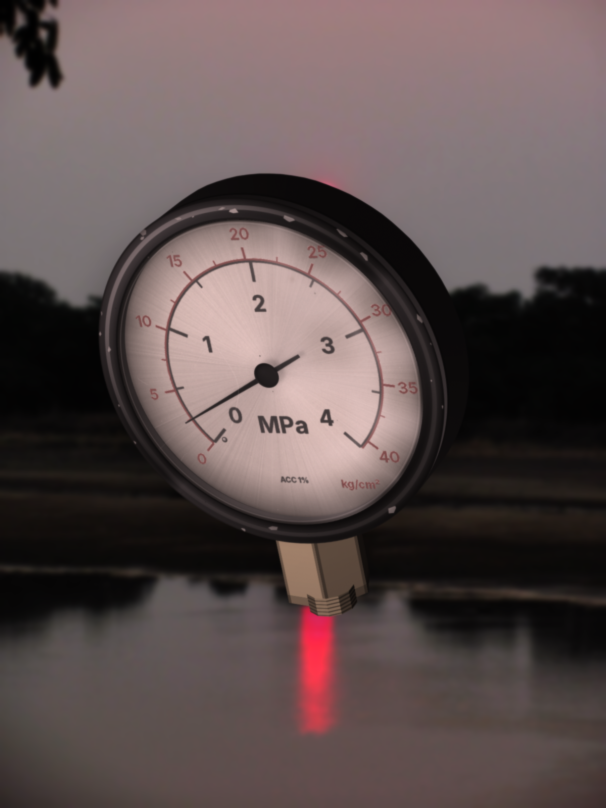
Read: 0.25MPa
